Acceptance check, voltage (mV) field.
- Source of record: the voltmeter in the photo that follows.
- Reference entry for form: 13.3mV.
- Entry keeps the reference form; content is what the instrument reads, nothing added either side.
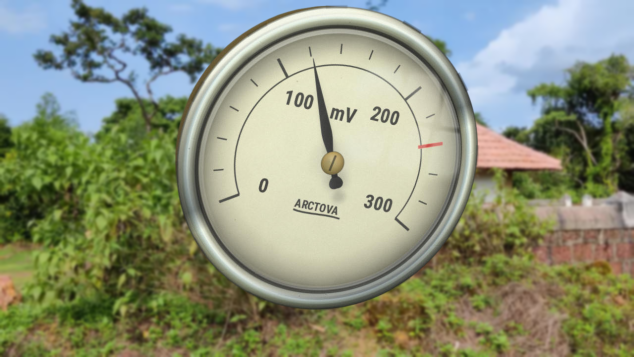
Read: 120mV
